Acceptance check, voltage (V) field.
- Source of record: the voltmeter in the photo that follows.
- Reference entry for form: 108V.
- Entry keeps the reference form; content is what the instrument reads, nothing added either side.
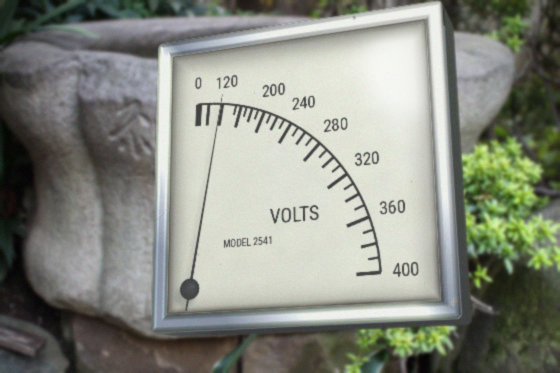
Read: 120V
